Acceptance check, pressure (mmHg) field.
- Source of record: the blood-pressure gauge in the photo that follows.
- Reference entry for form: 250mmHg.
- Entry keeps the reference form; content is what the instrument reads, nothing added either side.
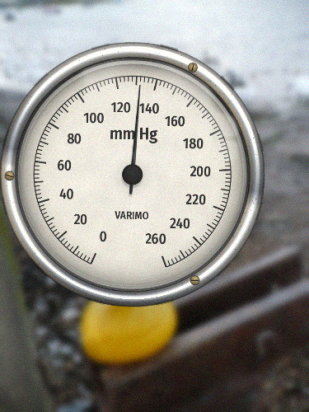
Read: 132mmHg
